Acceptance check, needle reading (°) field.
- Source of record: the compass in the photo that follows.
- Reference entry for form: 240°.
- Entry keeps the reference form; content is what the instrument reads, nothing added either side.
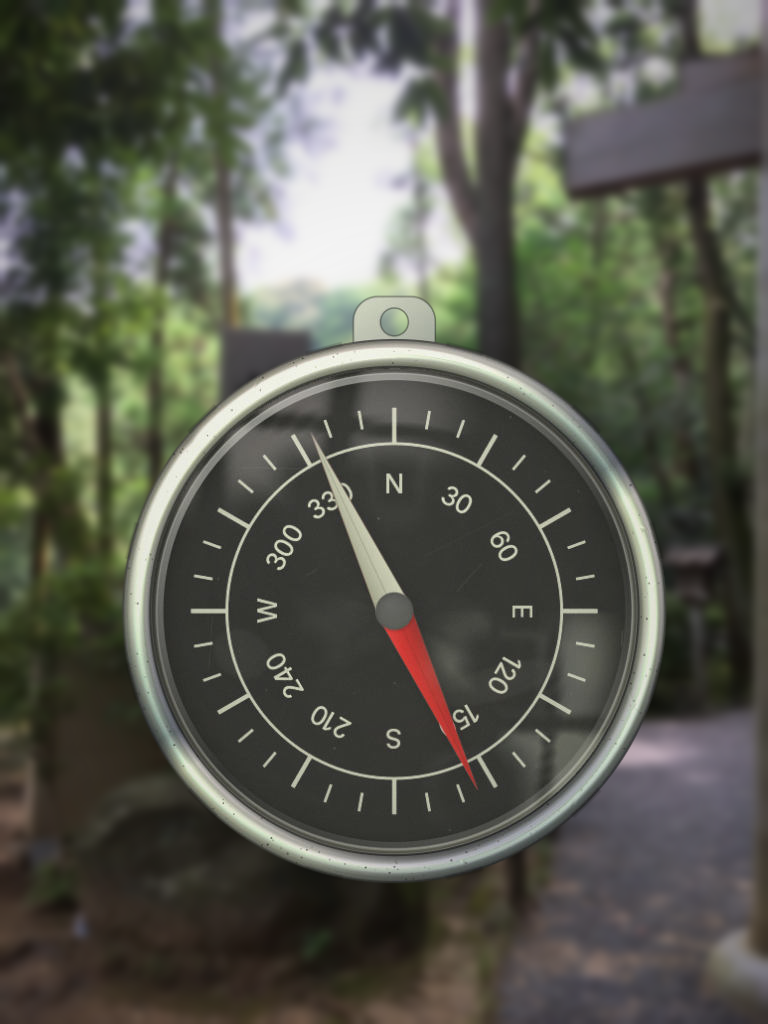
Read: 155°
